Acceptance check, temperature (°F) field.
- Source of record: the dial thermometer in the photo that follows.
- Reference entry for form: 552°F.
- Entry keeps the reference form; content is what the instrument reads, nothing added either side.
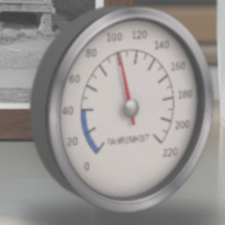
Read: 100°F
